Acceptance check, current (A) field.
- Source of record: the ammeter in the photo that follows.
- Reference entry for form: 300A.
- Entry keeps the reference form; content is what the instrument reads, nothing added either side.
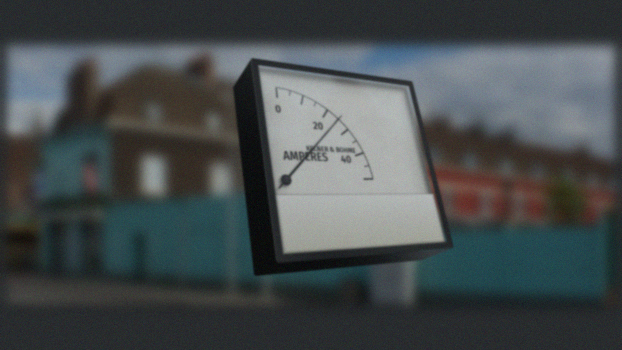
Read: 25A
